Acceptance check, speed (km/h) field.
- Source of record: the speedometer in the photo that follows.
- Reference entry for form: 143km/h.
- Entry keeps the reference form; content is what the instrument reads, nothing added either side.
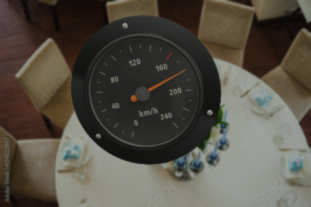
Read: 180km/h
